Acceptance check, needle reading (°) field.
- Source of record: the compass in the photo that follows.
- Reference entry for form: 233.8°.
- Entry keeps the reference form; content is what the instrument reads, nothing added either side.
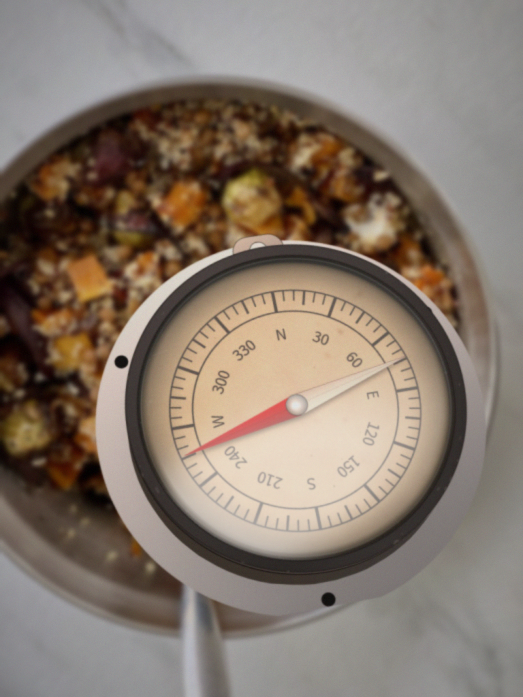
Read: 255°
